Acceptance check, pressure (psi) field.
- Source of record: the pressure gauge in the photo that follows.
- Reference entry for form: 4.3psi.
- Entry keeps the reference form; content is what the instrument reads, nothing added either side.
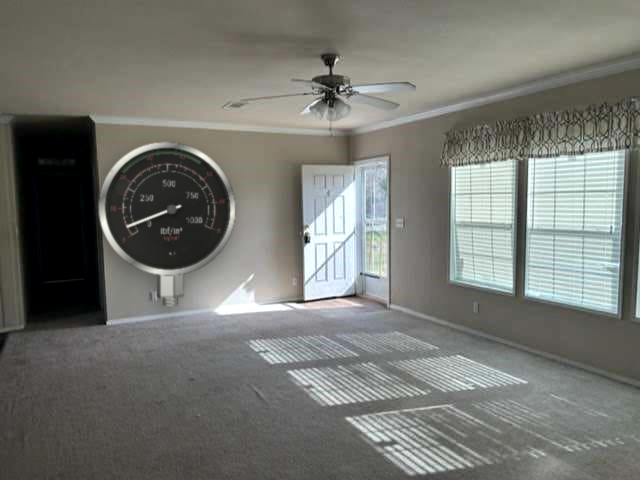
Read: 50psi
